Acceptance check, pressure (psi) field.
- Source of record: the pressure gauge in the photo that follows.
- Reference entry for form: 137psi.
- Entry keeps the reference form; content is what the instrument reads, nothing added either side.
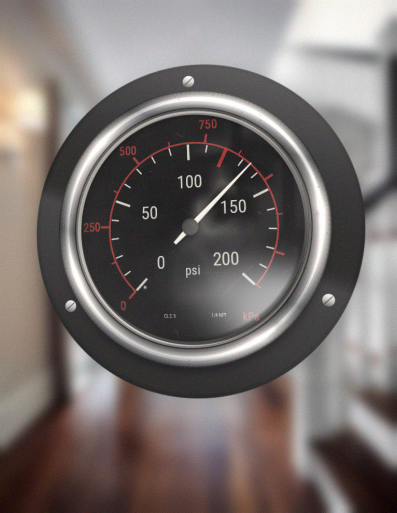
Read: 135psi
